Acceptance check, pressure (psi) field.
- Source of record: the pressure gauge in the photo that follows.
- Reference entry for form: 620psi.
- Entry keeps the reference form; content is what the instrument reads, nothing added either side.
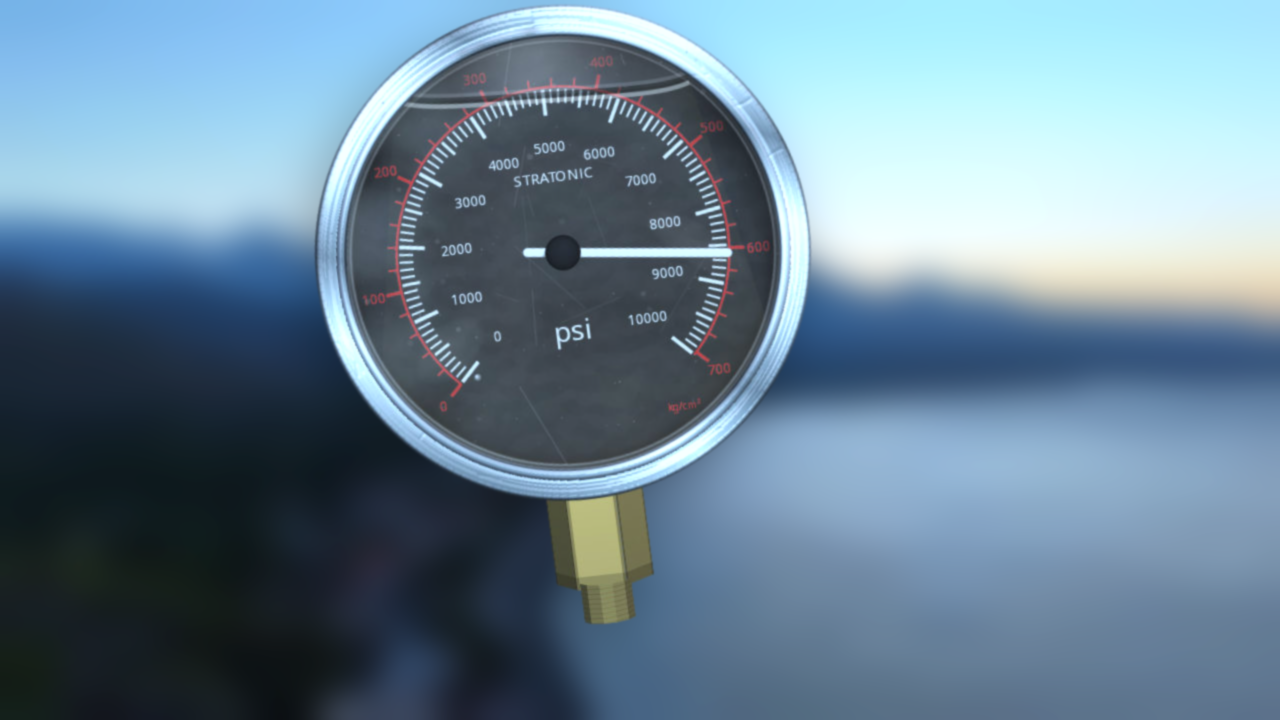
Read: 8600psi
